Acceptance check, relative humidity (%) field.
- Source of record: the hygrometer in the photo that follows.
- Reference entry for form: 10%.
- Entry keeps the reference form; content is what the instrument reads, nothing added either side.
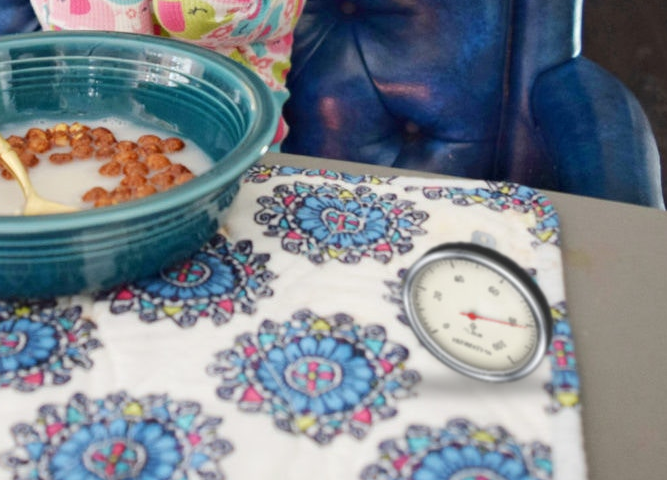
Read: 80%
